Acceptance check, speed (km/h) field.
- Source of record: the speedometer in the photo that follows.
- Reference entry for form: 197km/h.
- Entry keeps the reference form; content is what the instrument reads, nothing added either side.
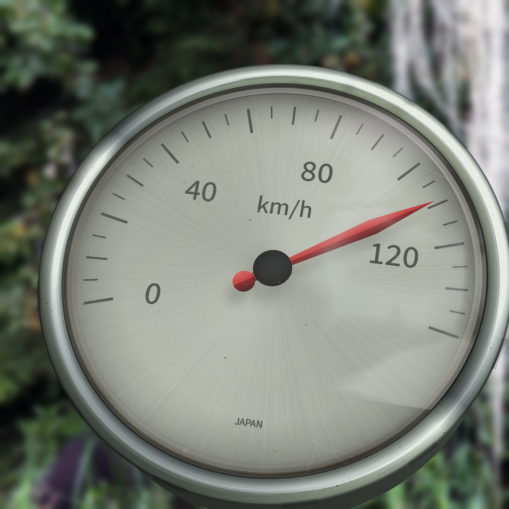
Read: 110km/h
